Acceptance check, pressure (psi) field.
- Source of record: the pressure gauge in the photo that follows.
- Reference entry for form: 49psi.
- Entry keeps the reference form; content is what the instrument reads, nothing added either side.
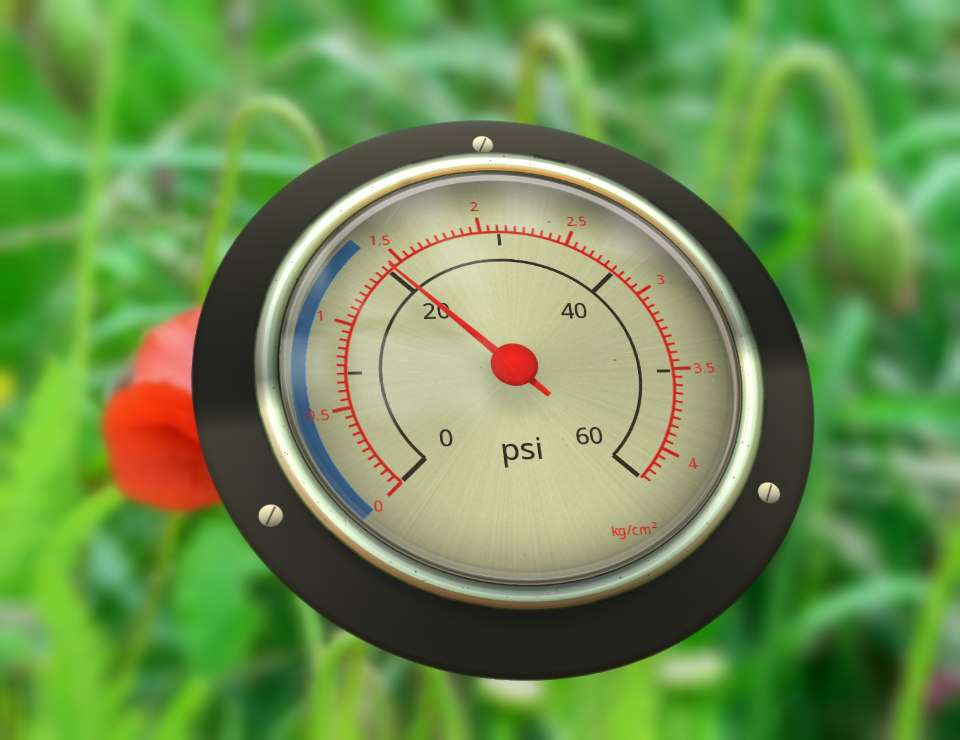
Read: 20psi
